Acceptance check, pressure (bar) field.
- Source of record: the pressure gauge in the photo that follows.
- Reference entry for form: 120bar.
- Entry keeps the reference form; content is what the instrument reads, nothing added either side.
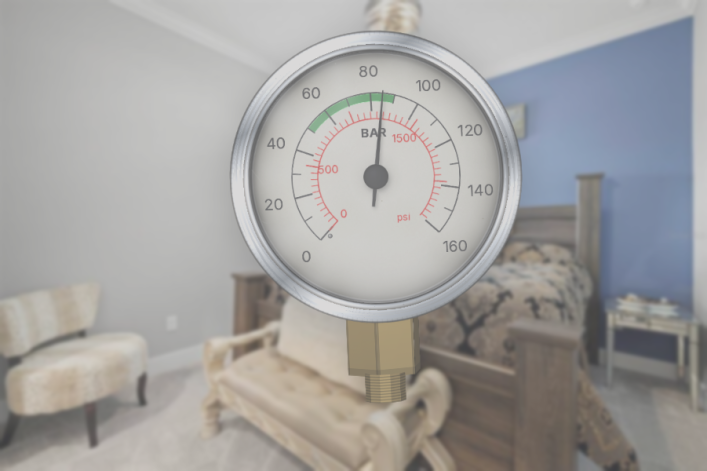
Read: 85bar
